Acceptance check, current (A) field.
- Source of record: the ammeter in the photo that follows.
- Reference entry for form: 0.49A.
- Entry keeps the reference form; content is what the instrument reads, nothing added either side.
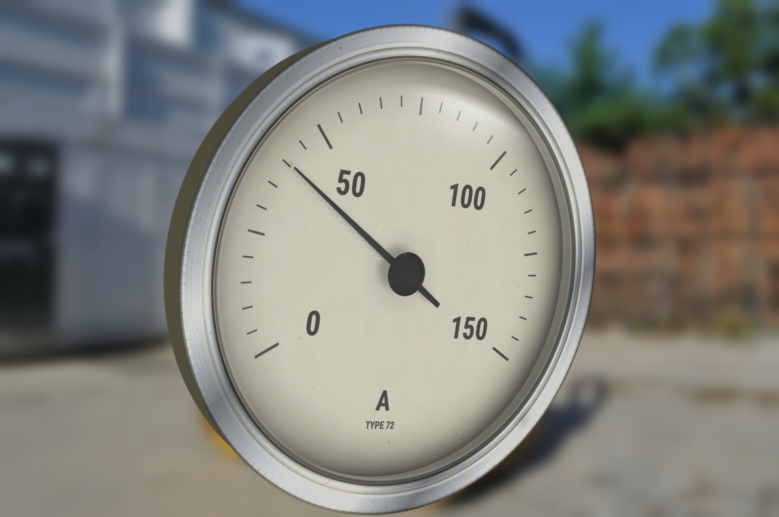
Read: 40A
